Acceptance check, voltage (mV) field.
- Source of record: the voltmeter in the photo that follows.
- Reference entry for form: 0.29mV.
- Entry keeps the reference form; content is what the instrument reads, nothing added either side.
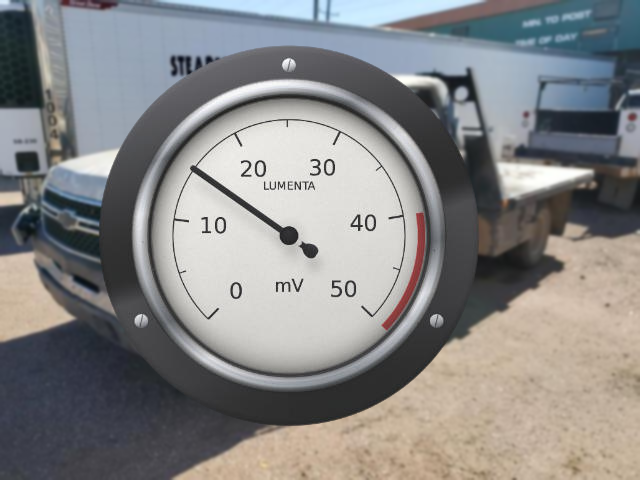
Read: 15mV
